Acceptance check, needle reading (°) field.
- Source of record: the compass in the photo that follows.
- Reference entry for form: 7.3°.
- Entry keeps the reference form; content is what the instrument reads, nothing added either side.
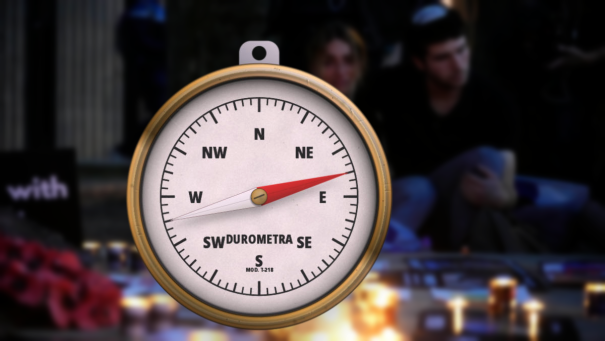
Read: 75°
